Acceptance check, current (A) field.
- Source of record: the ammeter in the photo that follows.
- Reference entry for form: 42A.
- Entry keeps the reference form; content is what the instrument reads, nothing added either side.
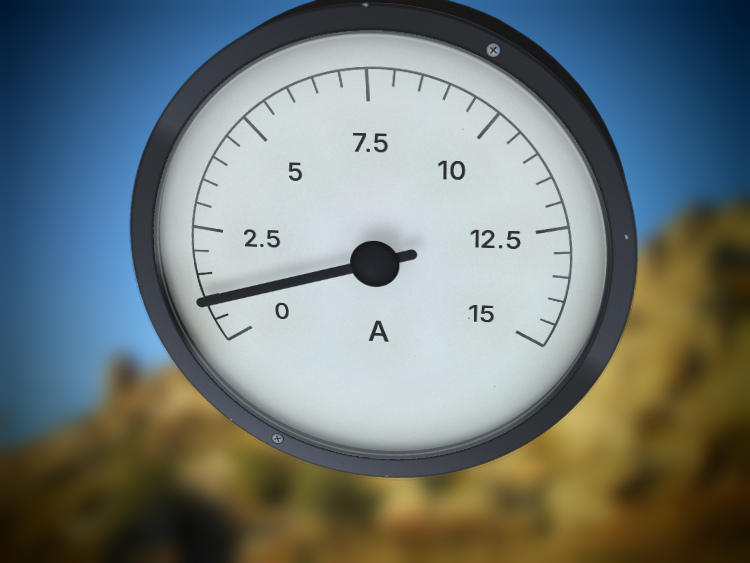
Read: 1A
